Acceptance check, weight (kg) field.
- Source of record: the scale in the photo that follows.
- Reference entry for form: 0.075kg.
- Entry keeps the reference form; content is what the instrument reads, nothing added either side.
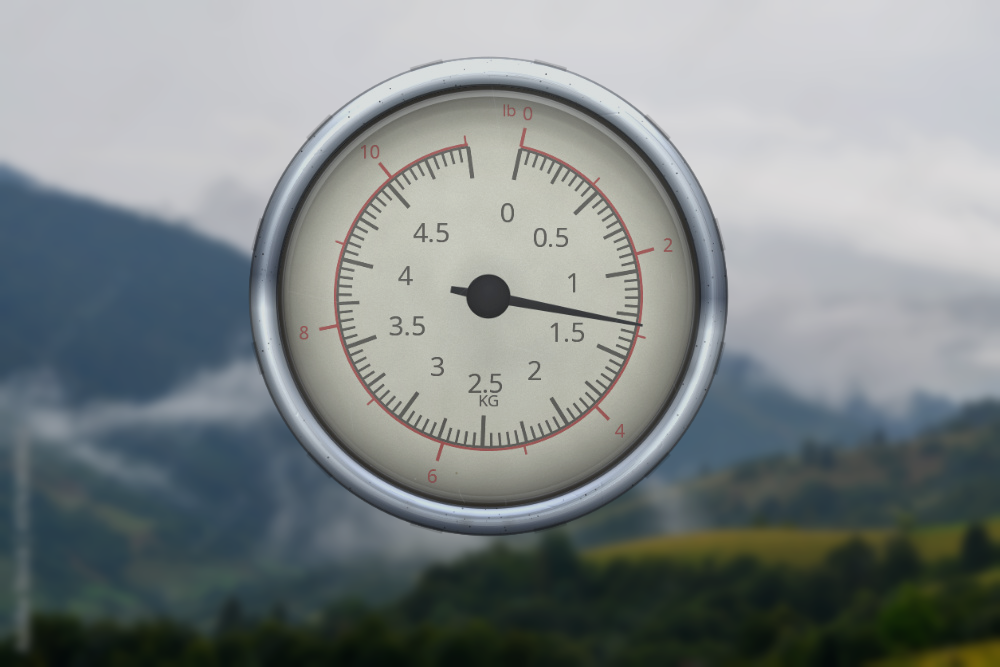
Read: 1.3kg
